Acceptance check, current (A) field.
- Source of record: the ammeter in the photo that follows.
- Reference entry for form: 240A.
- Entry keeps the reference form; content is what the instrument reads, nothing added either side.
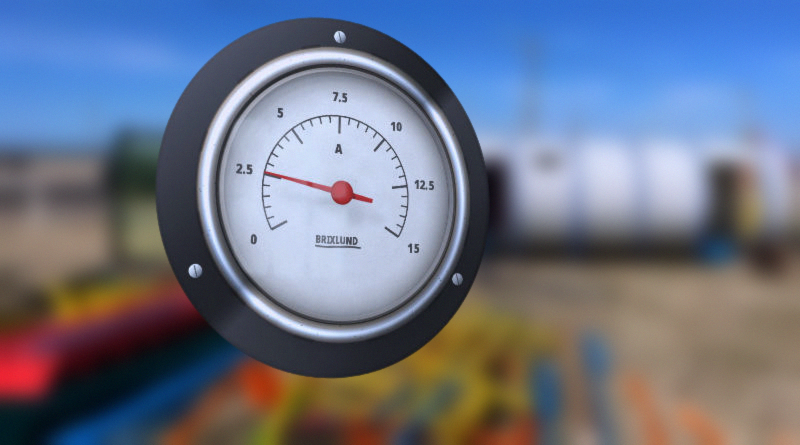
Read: 2.5A
